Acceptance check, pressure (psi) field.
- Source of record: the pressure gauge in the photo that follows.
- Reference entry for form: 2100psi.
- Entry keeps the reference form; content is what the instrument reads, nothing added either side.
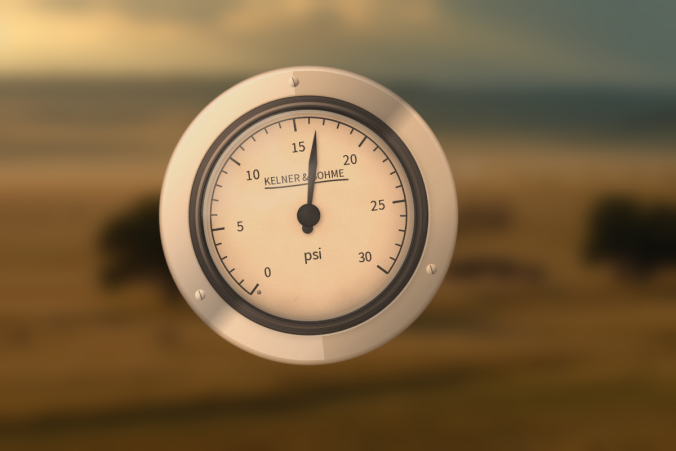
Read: 16.5psi
